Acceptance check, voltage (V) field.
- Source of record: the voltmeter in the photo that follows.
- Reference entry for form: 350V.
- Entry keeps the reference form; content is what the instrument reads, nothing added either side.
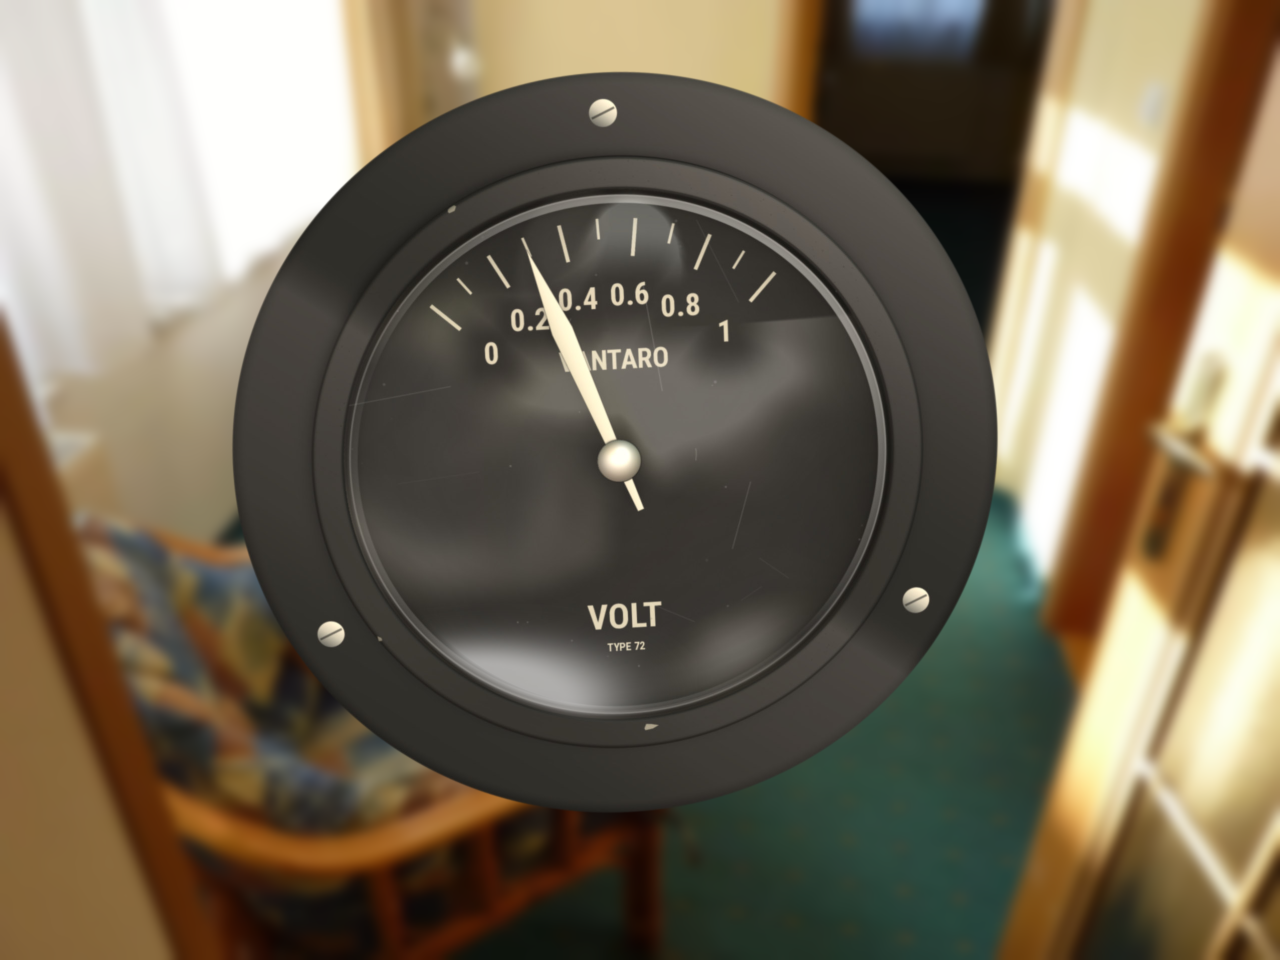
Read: 0.3V
